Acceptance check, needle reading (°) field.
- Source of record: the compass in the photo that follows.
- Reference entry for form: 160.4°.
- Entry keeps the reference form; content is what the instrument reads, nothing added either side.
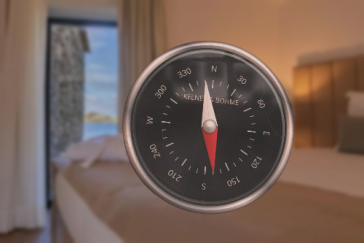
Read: 170°
